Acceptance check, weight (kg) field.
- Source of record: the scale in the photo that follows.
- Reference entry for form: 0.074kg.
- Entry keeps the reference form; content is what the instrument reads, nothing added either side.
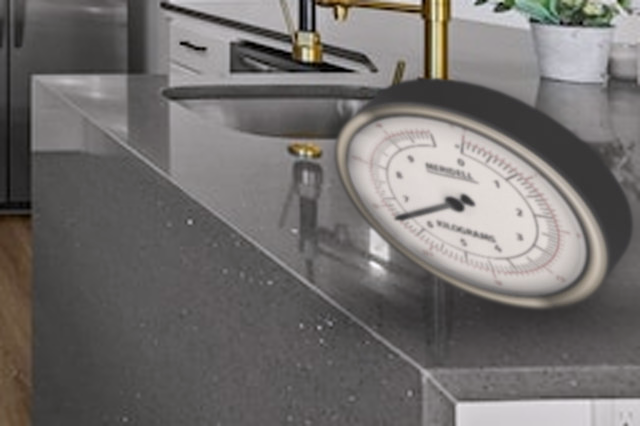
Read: 6.5kg
